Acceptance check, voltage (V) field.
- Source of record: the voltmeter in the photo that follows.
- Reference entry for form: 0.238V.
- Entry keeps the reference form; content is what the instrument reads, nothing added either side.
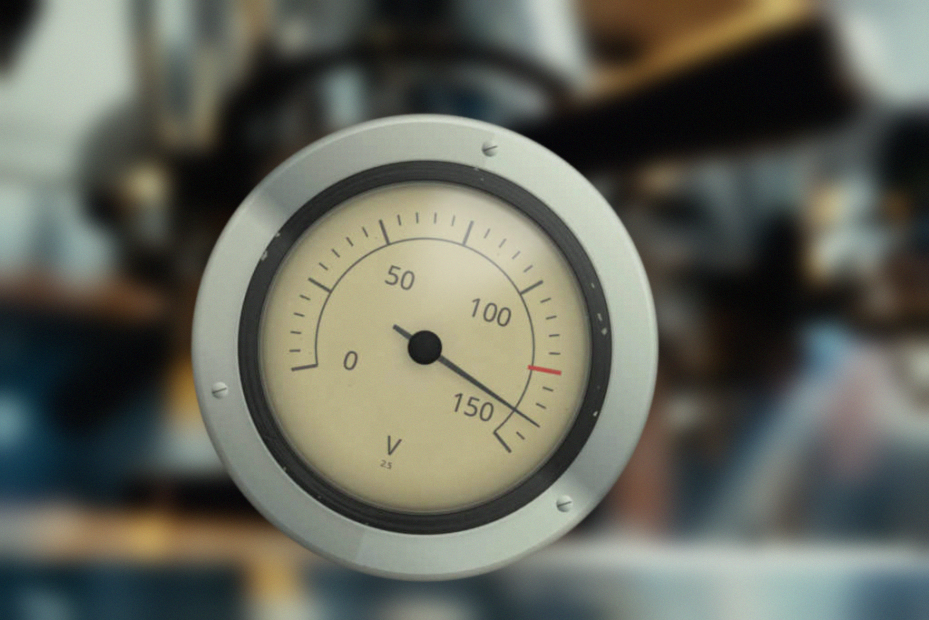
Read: 140V
